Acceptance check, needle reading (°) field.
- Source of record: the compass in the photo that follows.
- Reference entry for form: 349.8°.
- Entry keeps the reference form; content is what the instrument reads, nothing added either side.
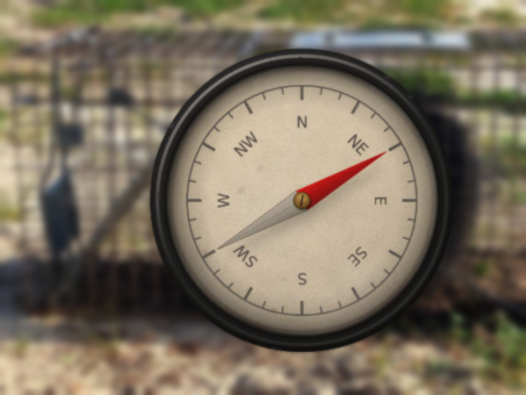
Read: 60°
